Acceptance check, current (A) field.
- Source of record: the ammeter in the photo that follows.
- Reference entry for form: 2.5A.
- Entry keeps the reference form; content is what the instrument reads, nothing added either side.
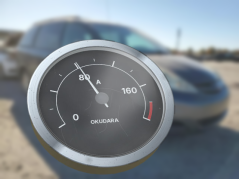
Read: 80A
